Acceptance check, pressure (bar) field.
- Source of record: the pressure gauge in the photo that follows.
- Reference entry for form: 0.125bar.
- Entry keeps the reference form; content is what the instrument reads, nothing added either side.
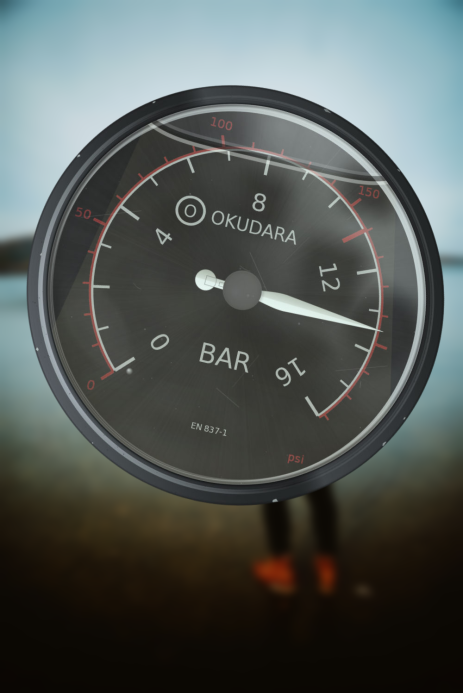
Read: 13.5bar
